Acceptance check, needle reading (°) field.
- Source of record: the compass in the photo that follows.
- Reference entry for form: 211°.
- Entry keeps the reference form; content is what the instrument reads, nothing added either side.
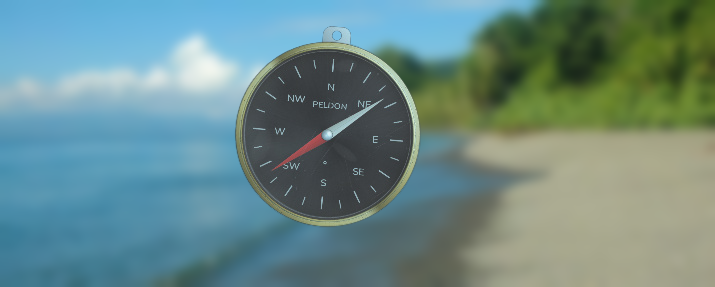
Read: 232.5°
